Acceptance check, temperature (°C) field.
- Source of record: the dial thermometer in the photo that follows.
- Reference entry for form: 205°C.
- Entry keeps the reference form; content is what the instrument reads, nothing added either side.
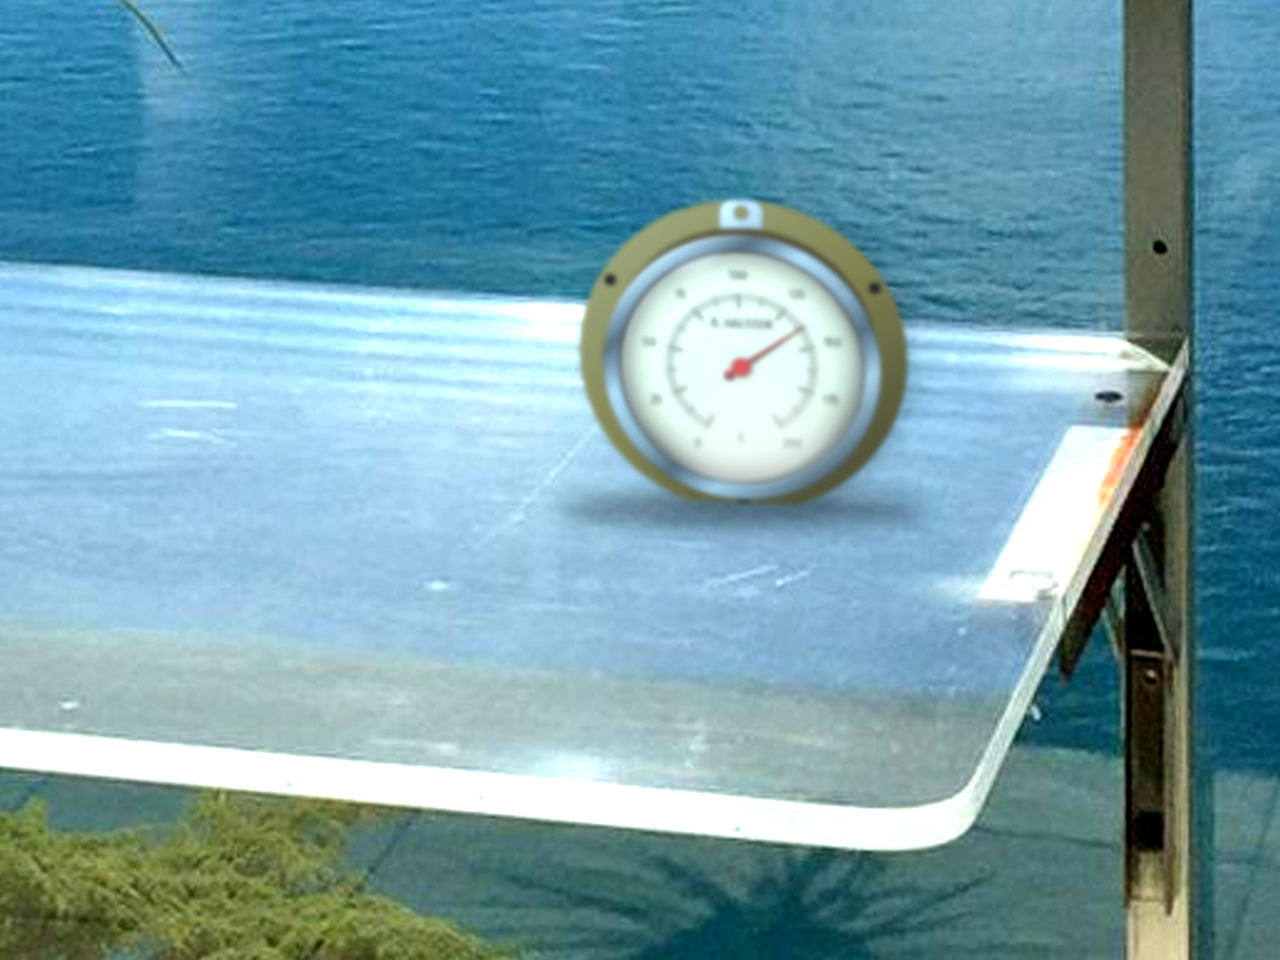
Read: 137.5°C
